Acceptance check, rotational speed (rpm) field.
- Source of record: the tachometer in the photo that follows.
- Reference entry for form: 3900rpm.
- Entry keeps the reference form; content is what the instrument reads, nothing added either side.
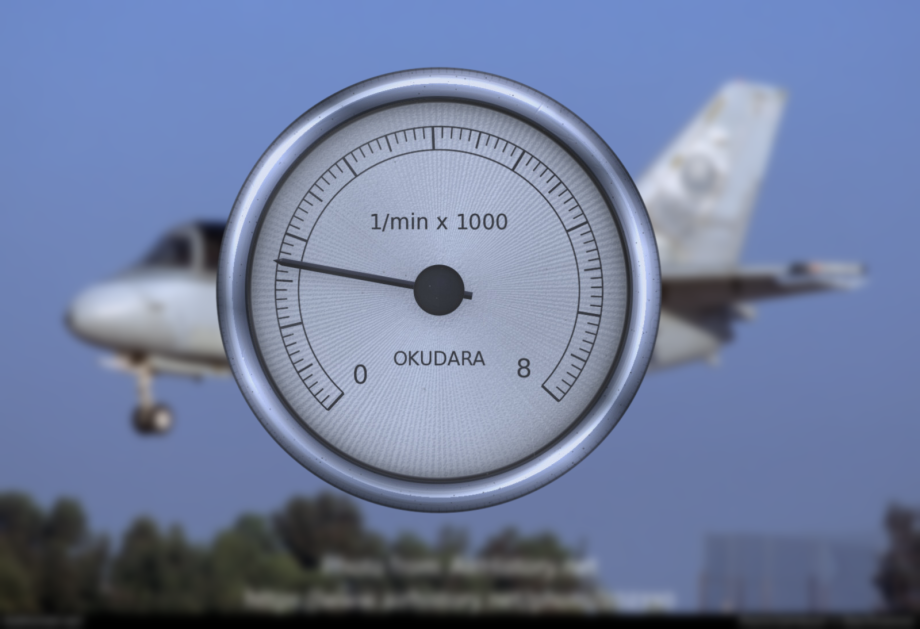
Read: 1700rpm
